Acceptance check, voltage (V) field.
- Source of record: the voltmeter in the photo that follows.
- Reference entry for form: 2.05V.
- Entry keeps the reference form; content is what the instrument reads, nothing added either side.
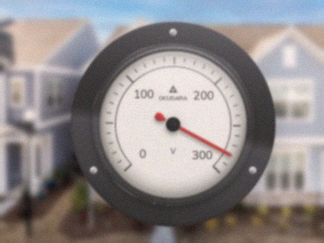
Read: 280V
